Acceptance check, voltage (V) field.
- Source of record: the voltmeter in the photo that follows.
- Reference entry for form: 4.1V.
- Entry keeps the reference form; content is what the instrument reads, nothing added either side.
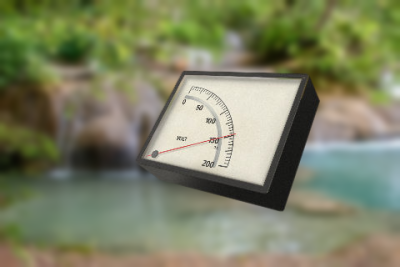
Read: 150V
